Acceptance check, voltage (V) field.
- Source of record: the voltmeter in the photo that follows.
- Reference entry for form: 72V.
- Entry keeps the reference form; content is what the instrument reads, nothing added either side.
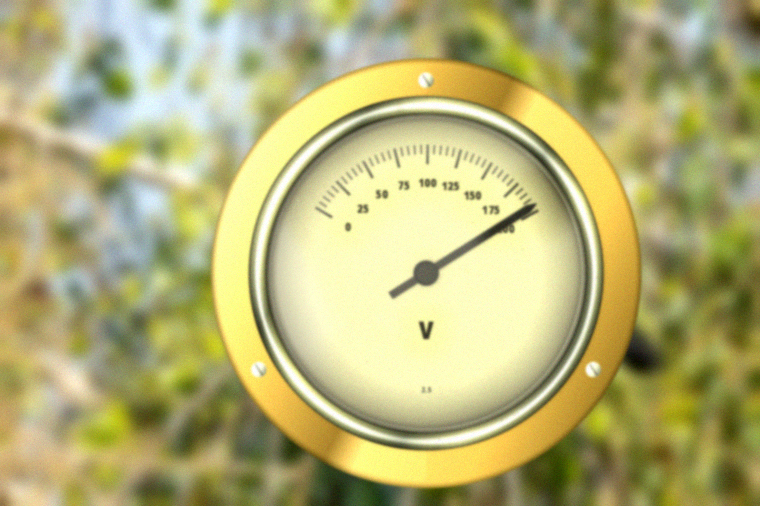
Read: 195V
